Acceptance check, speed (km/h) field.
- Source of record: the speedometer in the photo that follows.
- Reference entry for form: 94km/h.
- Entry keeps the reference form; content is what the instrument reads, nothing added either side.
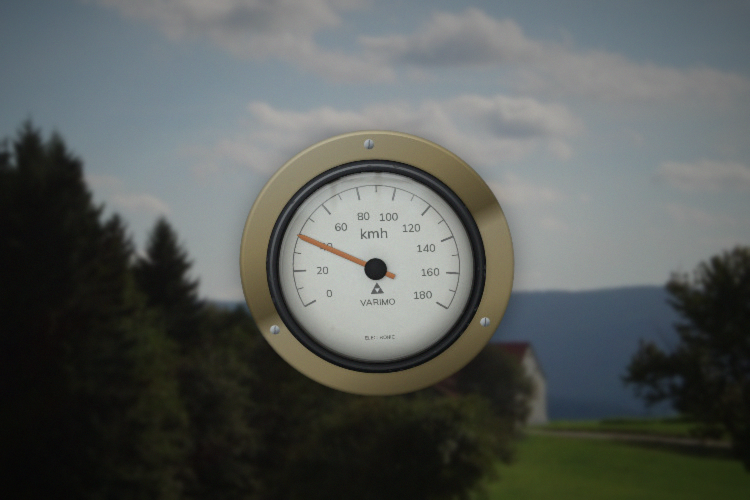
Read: 40km/h
